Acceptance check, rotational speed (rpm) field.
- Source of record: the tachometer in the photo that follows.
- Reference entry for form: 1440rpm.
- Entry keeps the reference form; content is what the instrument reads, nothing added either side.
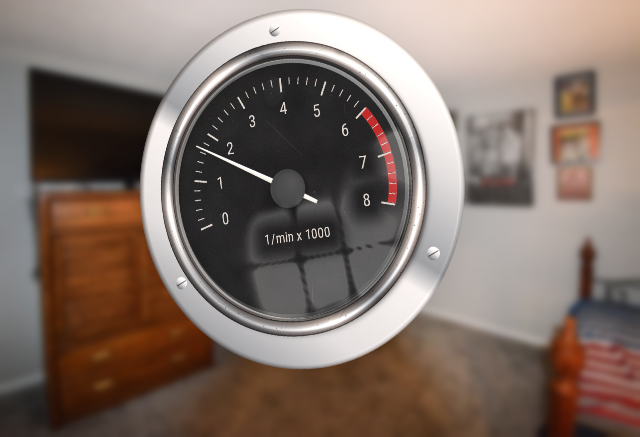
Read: 1700rpm
